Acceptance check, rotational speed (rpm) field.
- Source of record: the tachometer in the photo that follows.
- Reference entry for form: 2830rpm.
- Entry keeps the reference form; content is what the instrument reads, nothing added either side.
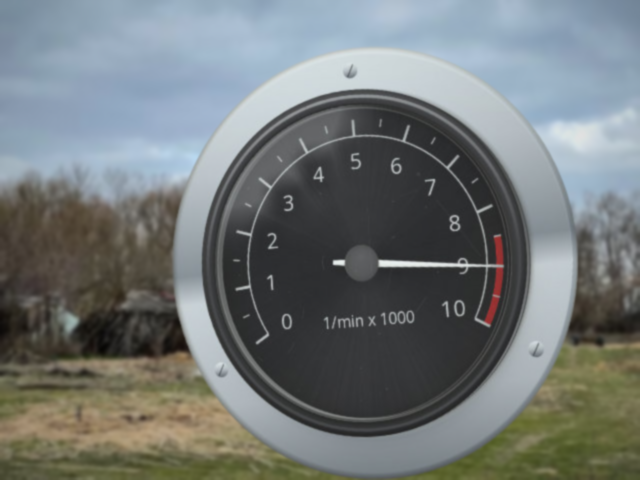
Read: 9000rpm
